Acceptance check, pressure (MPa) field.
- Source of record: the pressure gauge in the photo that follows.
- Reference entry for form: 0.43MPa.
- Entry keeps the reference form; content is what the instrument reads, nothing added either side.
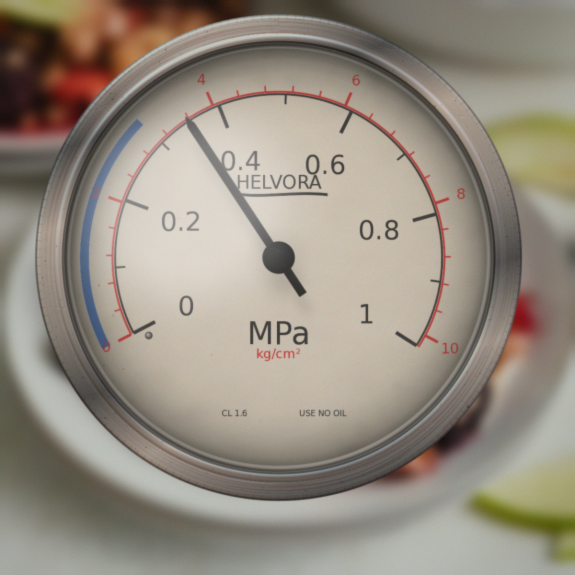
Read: 0.35MPa
